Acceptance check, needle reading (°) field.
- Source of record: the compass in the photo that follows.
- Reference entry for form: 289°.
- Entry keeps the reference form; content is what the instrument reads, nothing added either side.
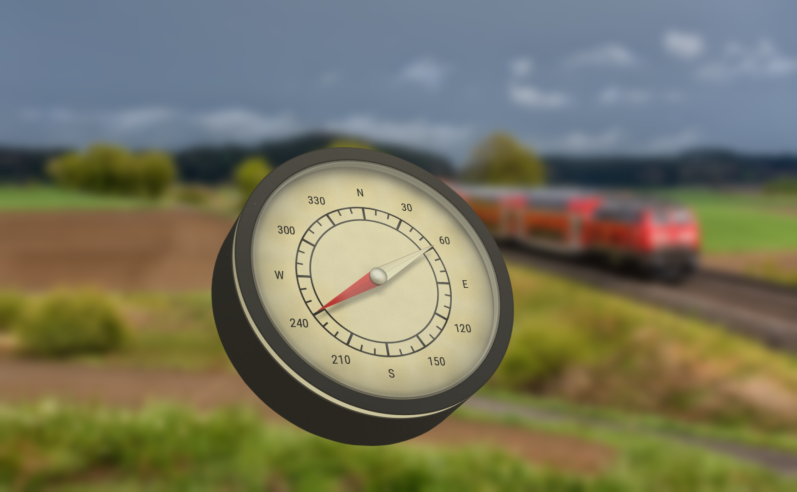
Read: 240°
